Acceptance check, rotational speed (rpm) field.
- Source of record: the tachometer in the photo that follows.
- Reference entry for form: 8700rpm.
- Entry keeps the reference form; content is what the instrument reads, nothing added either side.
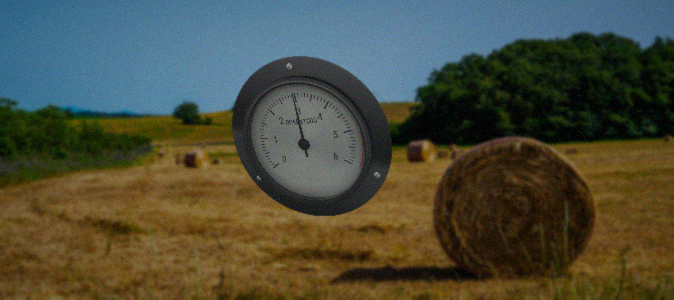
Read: 3000rpm
